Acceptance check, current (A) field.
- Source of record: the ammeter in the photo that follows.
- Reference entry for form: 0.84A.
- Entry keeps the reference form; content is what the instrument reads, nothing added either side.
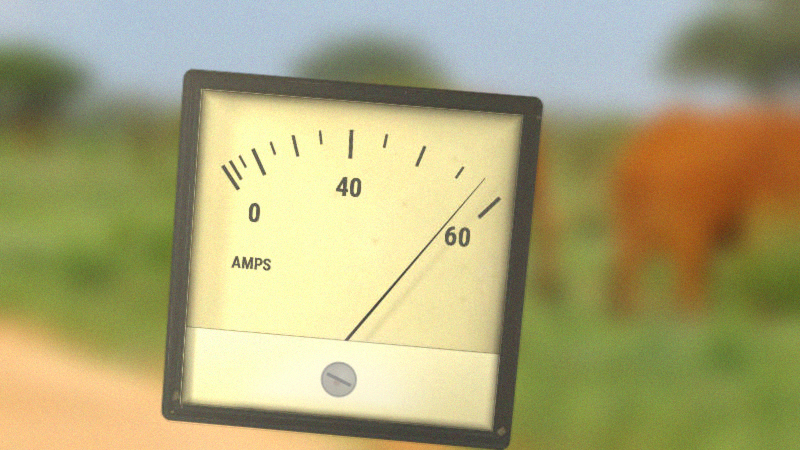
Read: 57.5A
